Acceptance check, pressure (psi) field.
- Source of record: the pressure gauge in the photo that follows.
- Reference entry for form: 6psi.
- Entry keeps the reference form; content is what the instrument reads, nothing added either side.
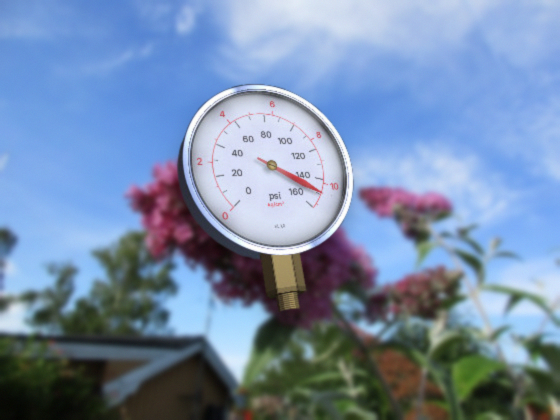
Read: 150psi
